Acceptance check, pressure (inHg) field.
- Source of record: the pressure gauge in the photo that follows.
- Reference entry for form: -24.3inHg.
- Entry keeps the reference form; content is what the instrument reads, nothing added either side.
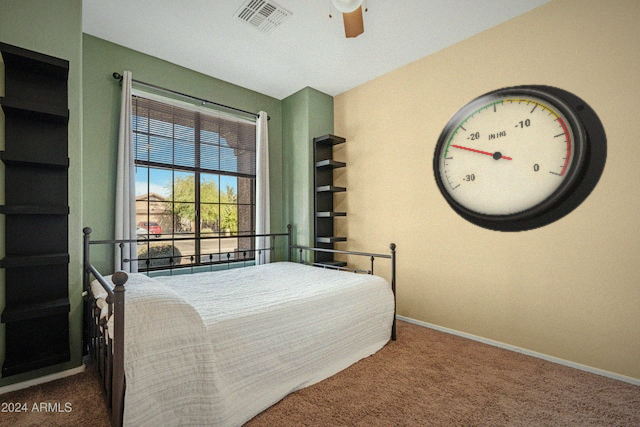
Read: -23inHg
